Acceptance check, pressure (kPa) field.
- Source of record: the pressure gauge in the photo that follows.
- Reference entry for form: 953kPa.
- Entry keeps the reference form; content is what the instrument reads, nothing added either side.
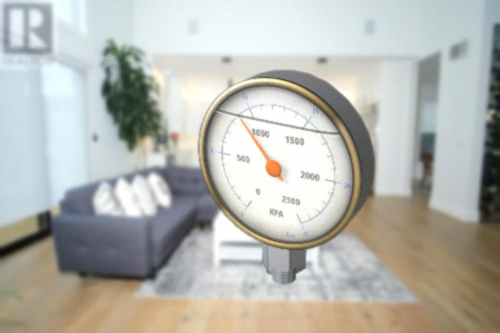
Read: 900kPa
